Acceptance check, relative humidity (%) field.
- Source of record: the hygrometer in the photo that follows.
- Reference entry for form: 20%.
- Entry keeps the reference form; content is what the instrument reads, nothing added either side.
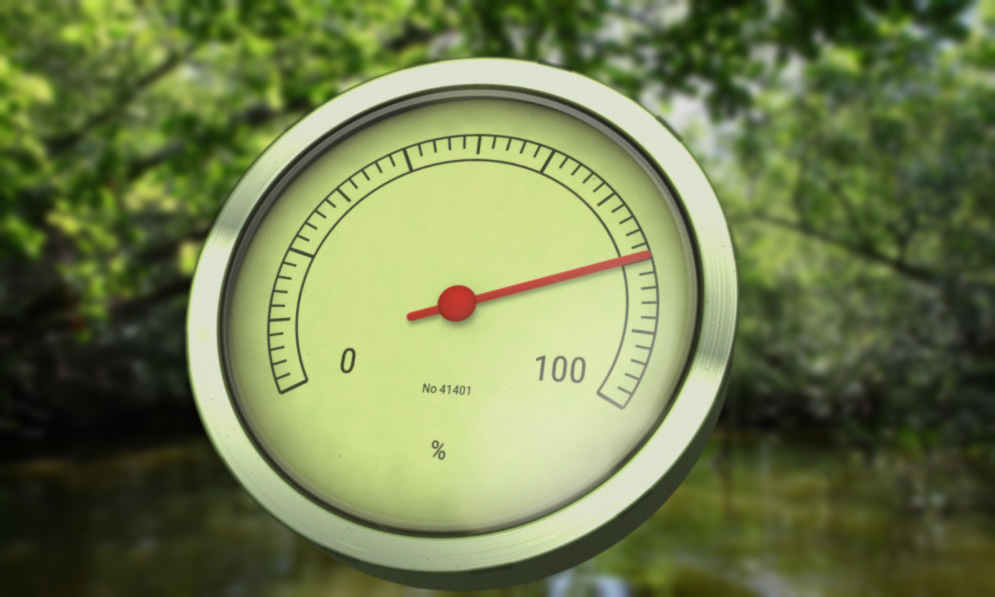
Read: 80%
